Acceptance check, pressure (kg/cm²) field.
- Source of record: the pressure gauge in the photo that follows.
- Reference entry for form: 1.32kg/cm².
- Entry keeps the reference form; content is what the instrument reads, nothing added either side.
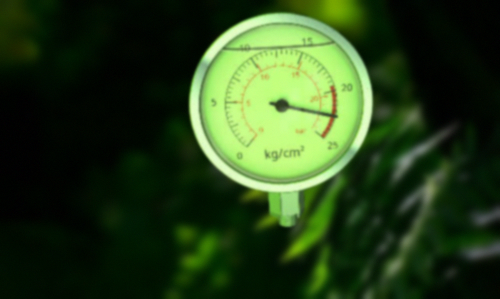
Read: 22.5kg/cm²
